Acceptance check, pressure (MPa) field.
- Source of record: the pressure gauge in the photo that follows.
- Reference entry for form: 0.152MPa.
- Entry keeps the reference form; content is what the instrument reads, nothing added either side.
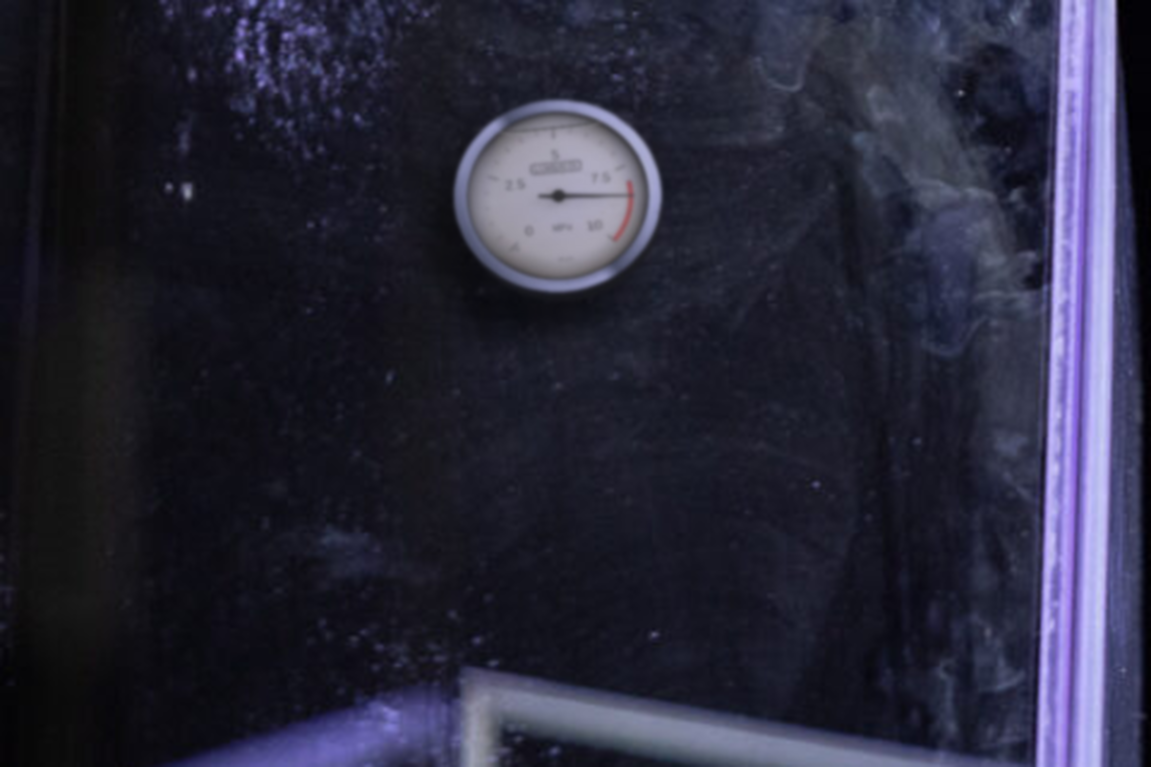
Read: 8.5MPa
